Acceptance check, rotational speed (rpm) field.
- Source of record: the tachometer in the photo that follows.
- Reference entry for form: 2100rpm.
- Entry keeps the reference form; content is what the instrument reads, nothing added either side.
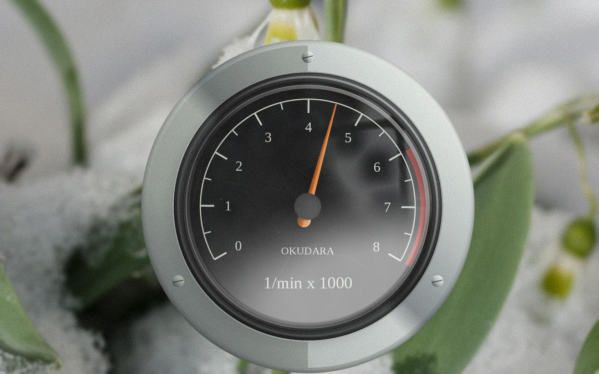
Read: 4500rpm
